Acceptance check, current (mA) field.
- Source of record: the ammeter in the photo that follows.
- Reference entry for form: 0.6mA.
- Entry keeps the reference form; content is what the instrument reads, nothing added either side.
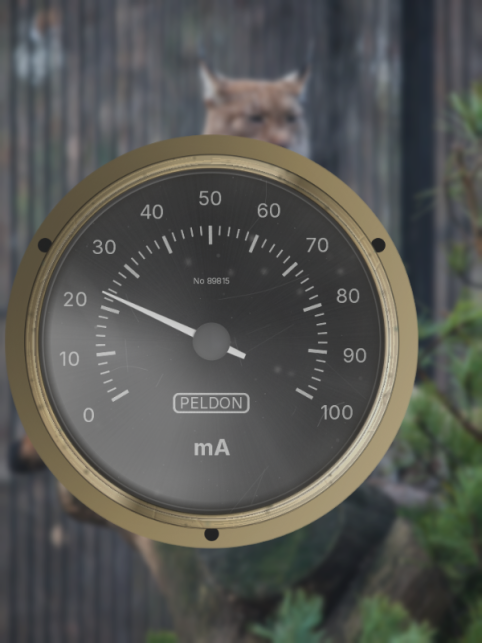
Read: 23mA
